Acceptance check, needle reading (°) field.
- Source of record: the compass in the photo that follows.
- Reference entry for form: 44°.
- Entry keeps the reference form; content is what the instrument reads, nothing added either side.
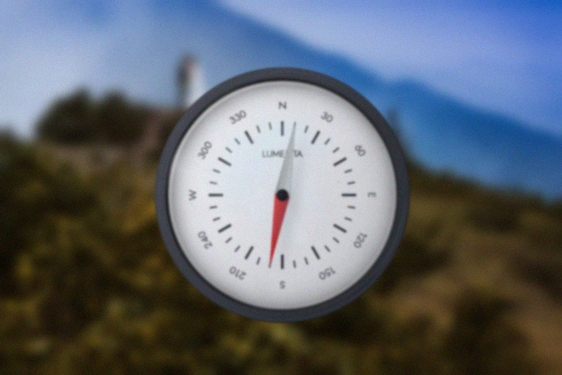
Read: 190°
